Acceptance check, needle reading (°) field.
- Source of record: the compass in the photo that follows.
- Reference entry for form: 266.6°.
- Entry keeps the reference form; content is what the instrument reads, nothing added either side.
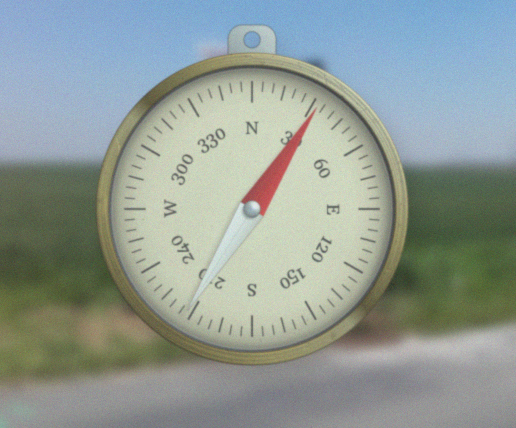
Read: 32.5°
